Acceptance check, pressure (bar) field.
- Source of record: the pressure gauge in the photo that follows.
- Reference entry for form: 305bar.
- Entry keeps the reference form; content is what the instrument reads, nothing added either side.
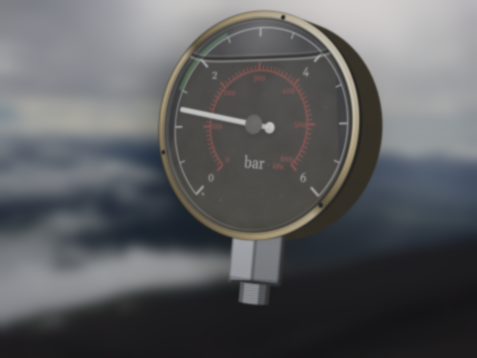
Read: 1.25bar
